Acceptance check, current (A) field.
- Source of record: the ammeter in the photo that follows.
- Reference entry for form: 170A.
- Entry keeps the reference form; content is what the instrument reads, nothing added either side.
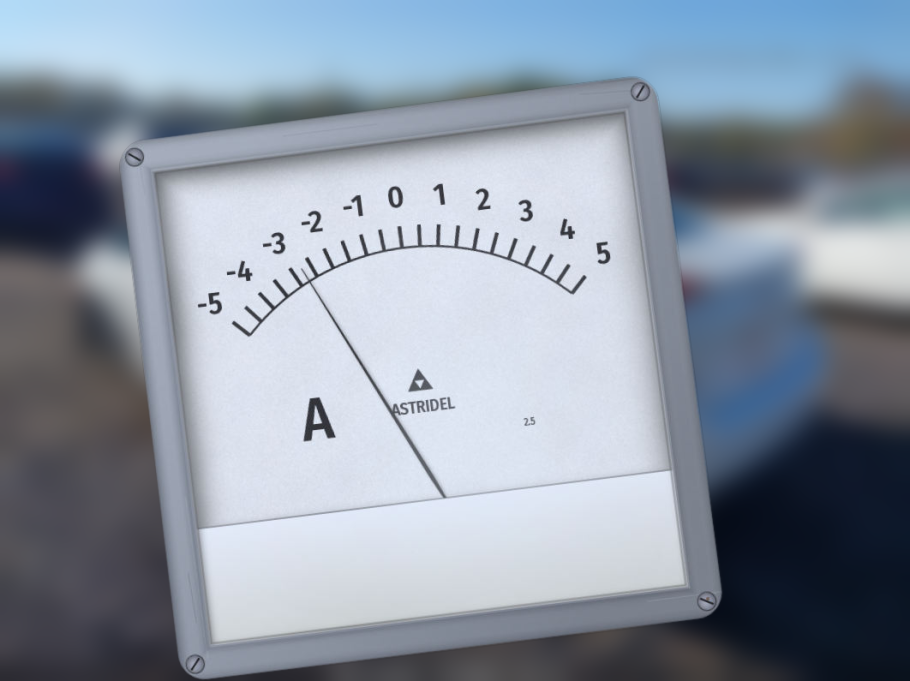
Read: -2.75A
